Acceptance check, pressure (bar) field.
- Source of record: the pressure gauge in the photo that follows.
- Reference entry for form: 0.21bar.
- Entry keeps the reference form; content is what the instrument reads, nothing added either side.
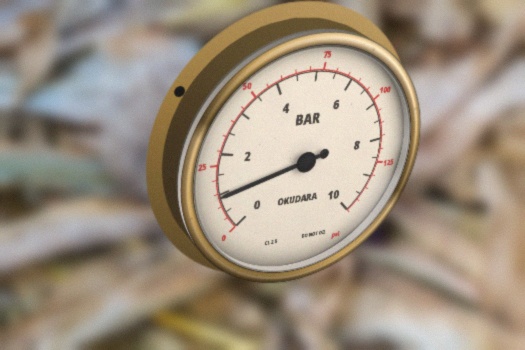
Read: 1bar
